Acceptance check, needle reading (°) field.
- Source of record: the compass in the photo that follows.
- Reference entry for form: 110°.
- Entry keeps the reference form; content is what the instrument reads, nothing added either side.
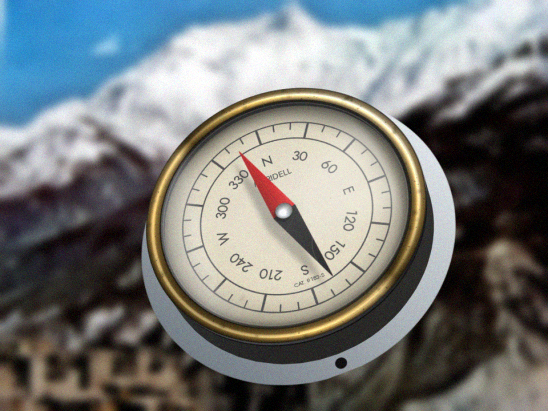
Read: 345°
